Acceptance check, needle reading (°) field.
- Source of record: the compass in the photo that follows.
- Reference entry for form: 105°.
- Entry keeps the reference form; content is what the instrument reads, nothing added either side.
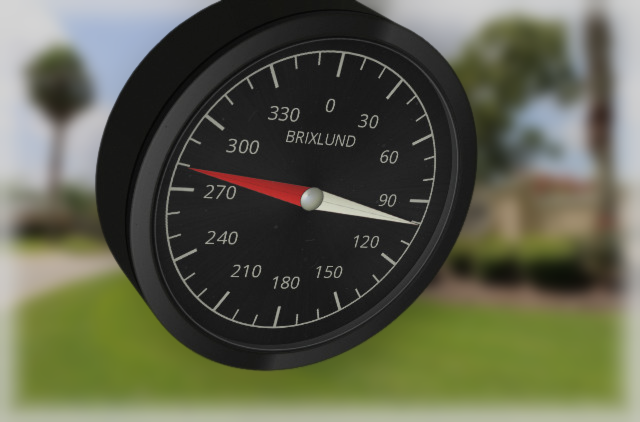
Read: 280°
